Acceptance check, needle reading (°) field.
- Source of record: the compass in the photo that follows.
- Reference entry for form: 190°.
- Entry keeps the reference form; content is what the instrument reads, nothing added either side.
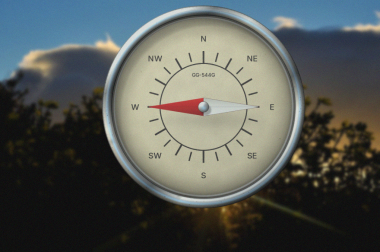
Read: 270°
